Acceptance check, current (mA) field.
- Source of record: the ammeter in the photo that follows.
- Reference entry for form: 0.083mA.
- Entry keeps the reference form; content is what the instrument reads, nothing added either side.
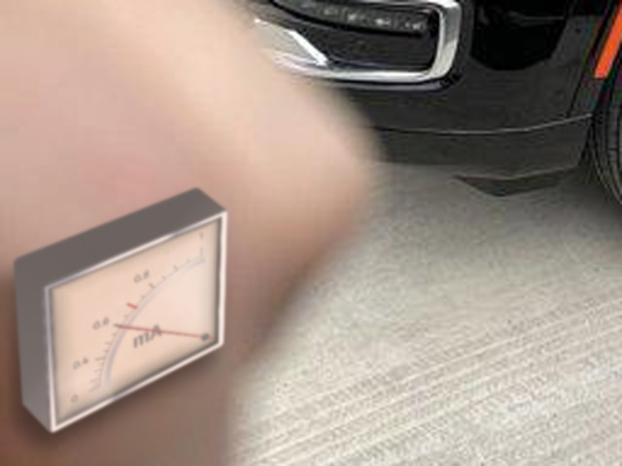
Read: 0.6mA
